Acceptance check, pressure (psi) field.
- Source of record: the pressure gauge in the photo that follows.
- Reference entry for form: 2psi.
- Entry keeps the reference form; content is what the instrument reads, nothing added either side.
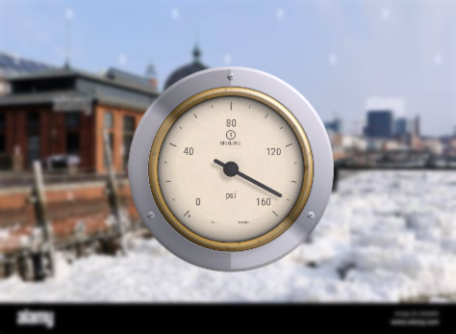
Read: 150psi
